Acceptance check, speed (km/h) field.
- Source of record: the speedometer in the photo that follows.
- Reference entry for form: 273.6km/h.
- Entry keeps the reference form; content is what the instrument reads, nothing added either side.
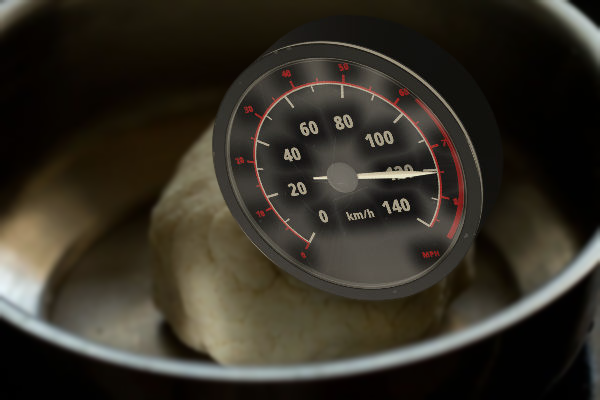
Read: 120km/h
